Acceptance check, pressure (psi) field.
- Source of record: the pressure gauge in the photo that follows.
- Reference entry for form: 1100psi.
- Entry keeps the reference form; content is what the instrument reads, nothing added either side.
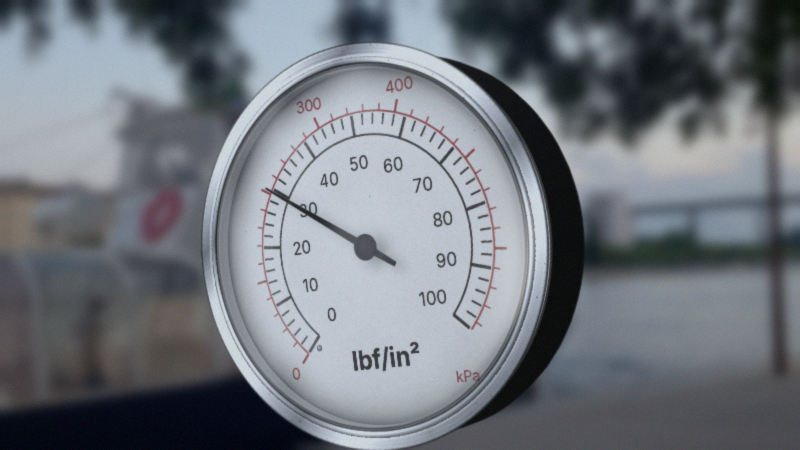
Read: 30psi
